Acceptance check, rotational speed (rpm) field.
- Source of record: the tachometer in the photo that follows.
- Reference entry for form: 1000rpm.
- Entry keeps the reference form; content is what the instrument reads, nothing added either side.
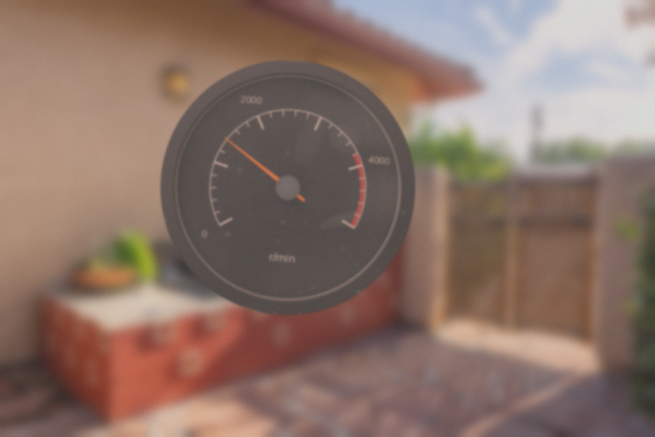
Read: 1400rpm
